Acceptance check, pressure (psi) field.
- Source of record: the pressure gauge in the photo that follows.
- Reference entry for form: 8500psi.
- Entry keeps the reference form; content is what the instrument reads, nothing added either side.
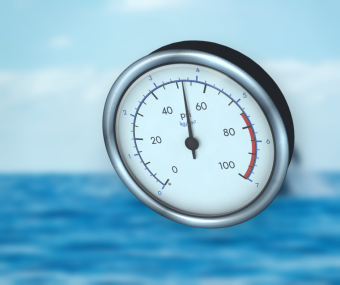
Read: 52.5psi
